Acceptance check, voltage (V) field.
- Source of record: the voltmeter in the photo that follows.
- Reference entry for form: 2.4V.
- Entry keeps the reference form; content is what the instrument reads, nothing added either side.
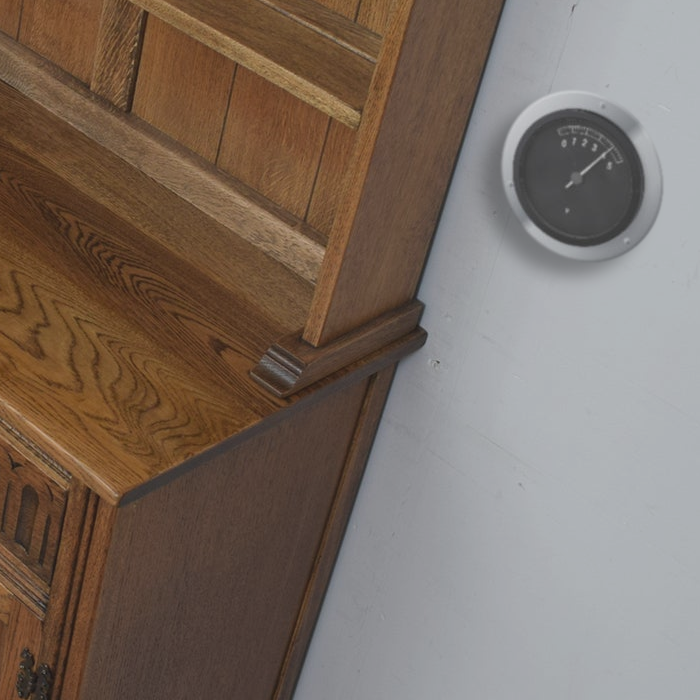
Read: 4V
